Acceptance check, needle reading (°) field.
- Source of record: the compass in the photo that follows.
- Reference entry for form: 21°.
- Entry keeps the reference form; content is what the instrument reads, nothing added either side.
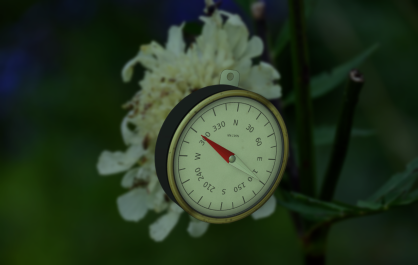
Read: 300°
